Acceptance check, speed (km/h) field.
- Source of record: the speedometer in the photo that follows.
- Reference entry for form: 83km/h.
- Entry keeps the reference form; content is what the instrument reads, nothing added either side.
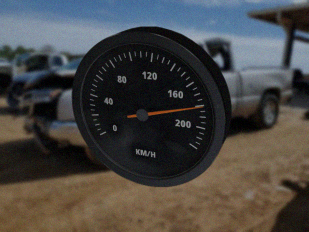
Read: 180km/h
